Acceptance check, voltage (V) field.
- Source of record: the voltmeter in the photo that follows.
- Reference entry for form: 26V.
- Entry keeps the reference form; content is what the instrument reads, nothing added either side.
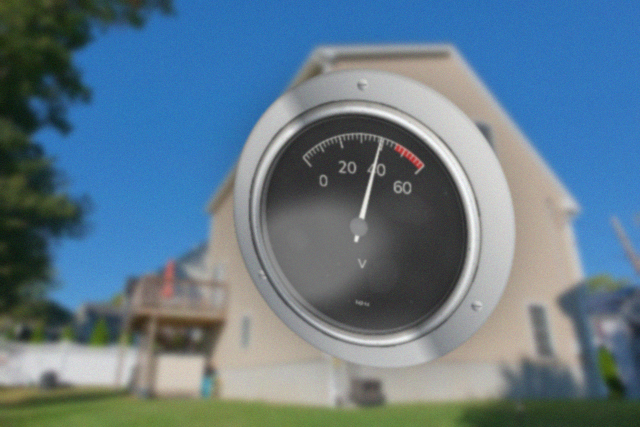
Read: 40V
